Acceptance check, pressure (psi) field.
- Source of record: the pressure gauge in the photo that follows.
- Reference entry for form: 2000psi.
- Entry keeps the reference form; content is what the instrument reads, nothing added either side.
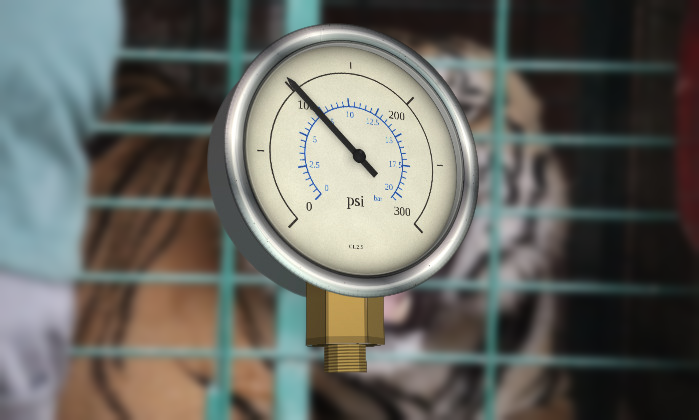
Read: 100psi
